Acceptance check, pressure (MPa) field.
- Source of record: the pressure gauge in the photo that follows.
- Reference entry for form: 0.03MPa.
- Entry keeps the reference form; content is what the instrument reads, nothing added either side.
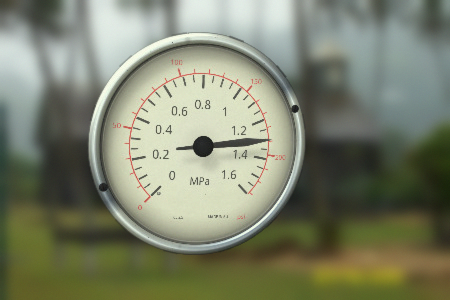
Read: 1.3MPa
